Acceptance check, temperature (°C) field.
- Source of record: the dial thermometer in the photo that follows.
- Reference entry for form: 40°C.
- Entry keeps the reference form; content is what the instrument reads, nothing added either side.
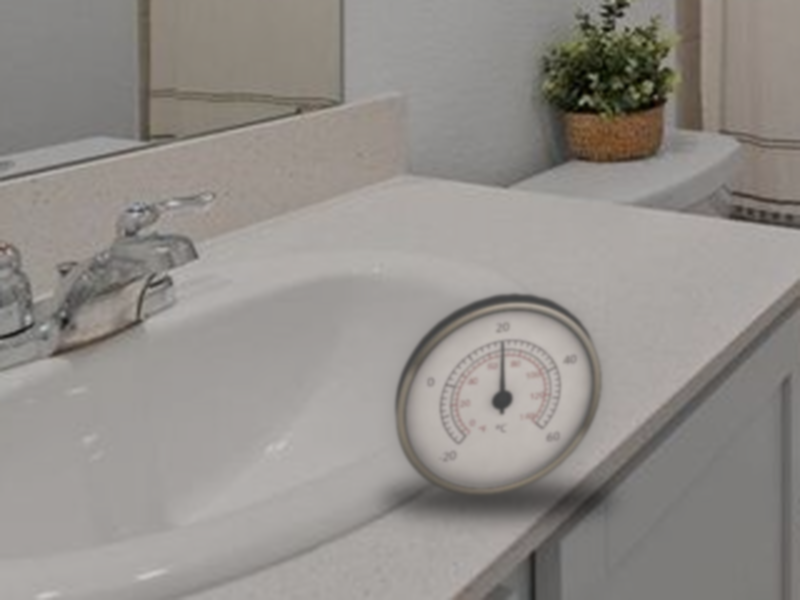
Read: 20°C
